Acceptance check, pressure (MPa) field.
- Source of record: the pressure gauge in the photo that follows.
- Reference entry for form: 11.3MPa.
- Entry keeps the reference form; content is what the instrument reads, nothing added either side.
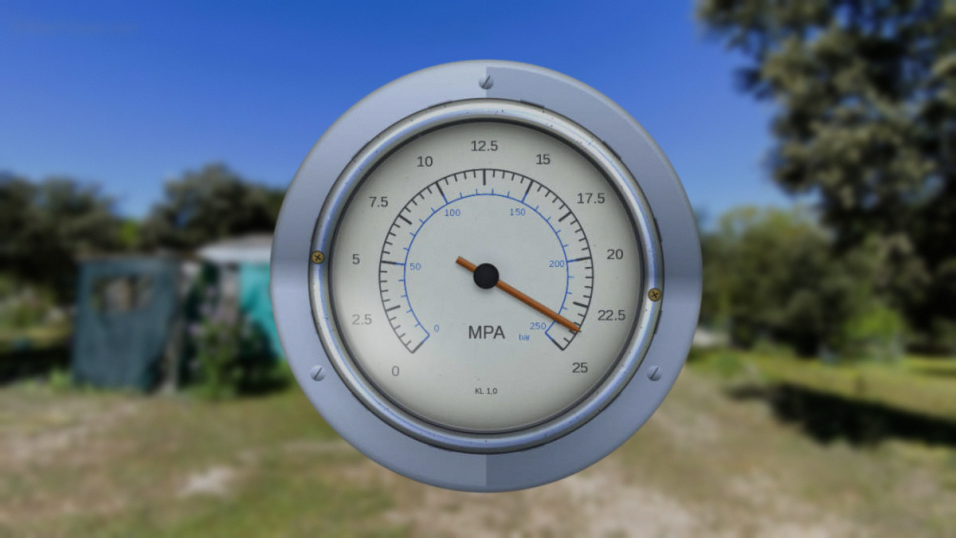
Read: 23.75MPa
